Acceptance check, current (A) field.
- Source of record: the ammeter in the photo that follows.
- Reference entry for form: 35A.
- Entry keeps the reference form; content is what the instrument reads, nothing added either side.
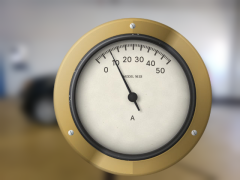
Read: 10A
